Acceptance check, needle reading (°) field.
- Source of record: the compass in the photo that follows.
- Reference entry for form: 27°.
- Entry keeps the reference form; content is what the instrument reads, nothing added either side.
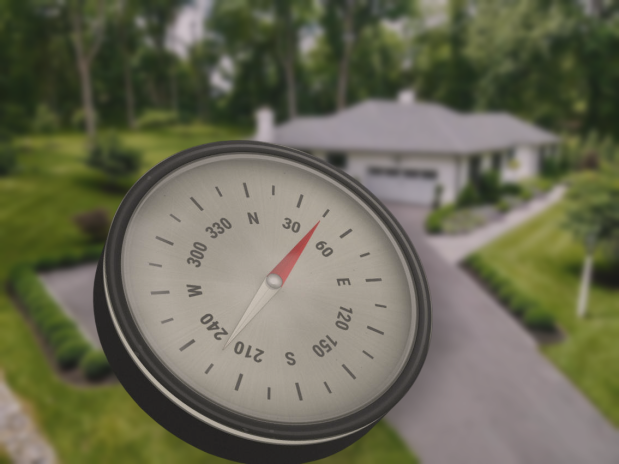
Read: 45°
